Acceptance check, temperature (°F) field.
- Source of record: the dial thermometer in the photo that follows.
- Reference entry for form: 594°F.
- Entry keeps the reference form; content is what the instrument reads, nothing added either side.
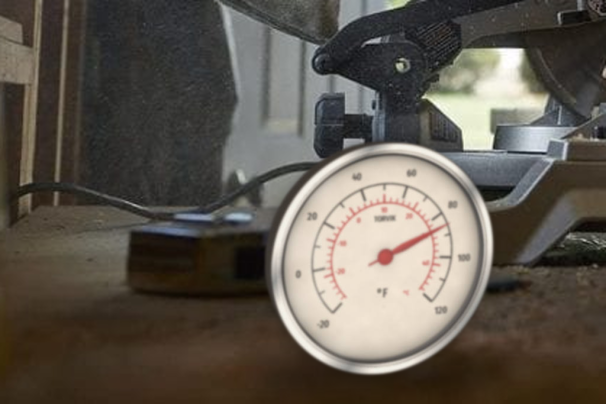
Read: 85°F
